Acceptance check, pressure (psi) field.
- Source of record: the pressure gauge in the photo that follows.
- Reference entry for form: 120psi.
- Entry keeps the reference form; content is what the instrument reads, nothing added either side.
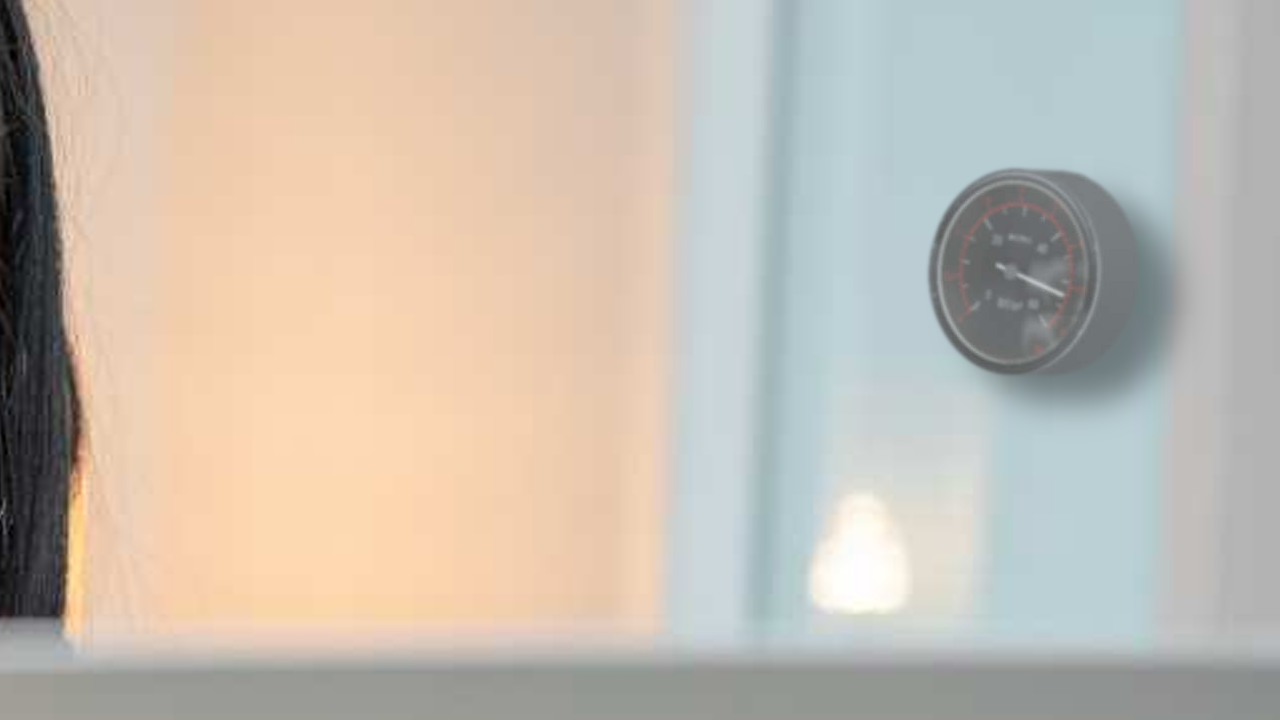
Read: 52.5psi
